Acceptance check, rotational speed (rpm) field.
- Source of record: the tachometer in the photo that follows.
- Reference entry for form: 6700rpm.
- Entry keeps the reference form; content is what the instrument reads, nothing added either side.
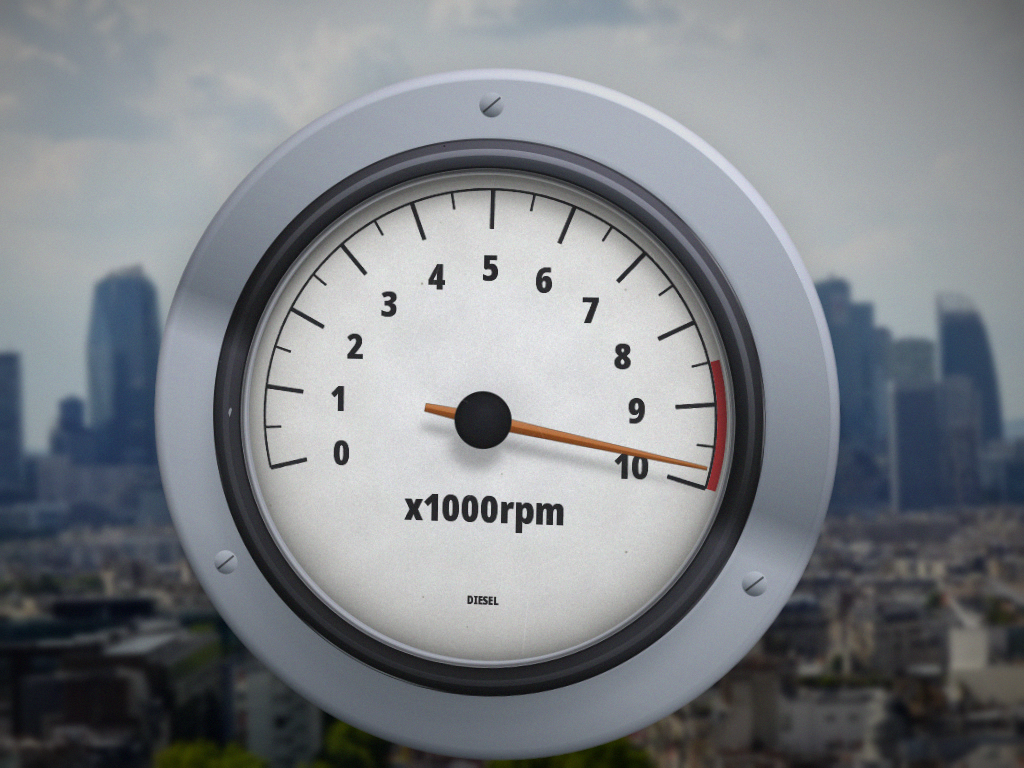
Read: 9750rpm
